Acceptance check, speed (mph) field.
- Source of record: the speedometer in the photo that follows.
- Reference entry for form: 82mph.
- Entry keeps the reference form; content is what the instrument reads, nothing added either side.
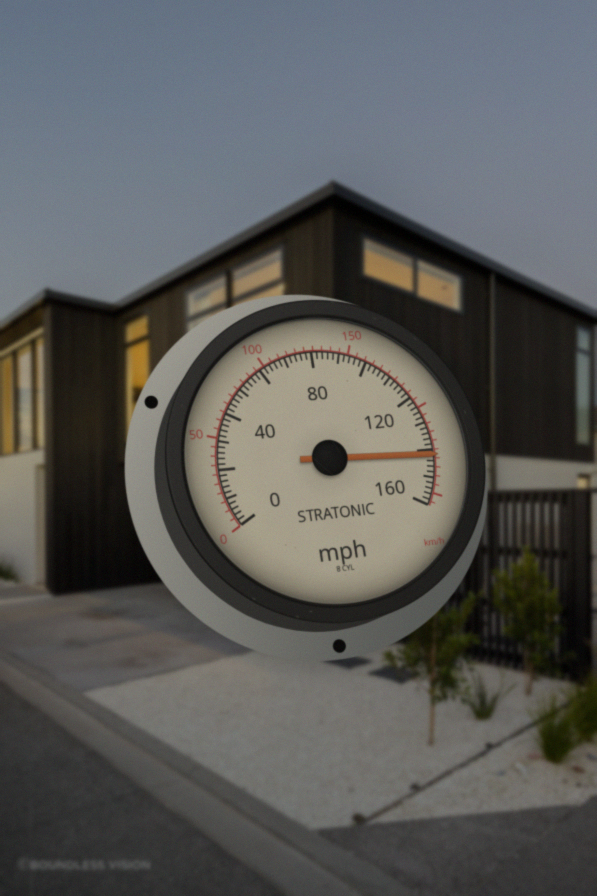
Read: 142mph
